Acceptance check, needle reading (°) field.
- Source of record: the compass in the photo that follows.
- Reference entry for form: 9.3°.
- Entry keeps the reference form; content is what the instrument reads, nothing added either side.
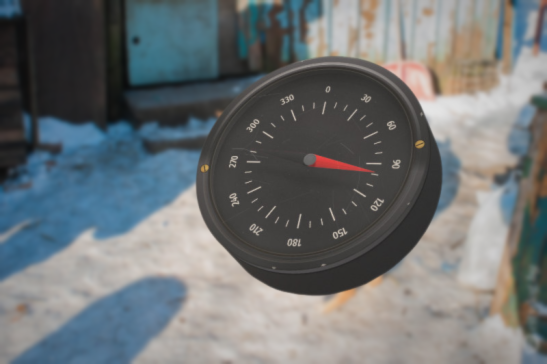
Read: 100°
